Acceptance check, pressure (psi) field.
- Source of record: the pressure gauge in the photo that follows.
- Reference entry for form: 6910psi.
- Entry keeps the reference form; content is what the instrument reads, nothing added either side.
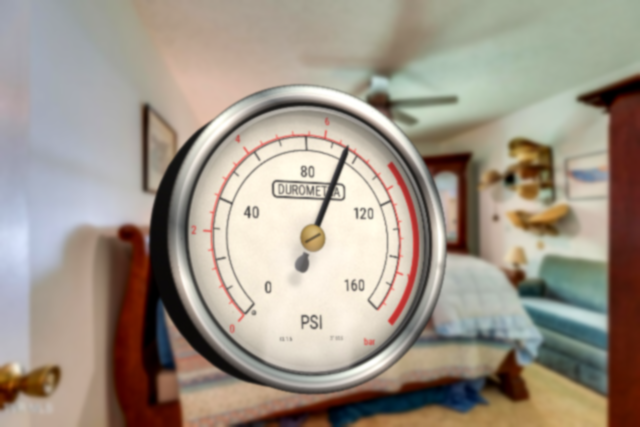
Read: 95psi
